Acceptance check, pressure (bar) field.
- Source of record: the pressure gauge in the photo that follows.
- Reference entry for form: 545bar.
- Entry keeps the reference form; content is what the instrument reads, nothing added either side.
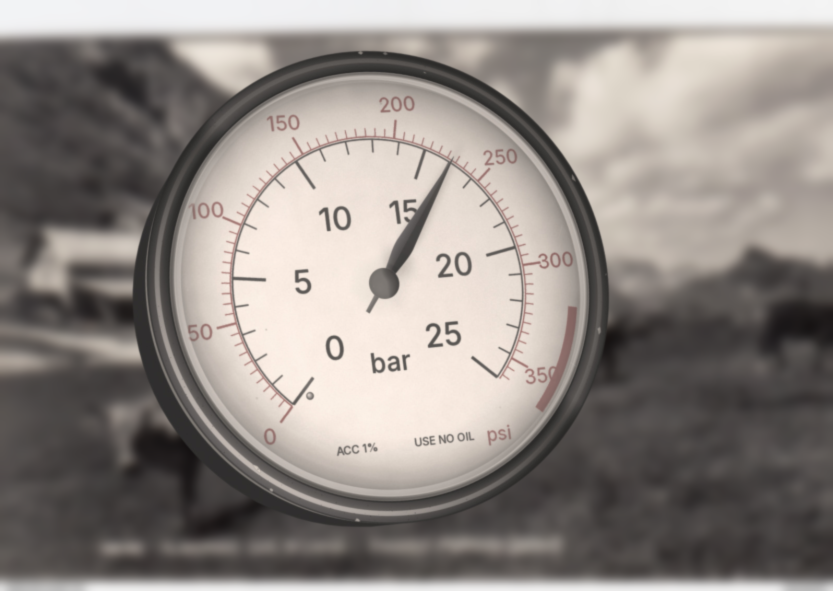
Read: 16bar
